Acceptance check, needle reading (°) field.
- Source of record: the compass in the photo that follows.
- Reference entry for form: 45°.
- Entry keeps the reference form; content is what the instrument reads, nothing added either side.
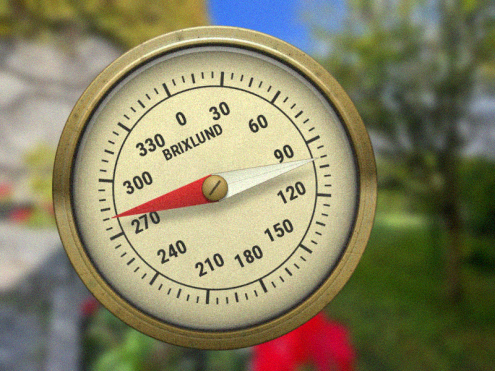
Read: 280°
